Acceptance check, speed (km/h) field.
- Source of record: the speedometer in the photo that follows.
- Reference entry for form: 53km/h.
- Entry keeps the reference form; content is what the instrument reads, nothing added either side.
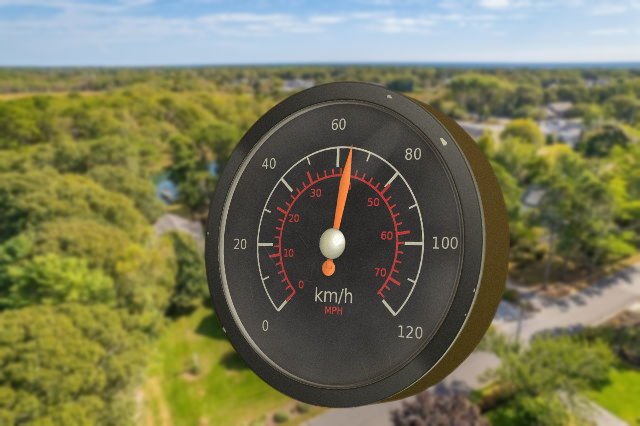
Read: 65km/h
